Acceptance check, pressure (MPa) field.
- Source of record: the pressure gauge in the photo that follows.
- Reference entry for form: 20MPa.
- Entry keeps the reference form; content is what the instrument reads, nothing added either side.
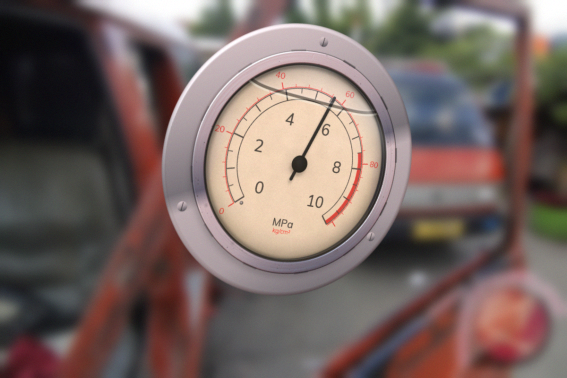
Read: 5.5MPa
